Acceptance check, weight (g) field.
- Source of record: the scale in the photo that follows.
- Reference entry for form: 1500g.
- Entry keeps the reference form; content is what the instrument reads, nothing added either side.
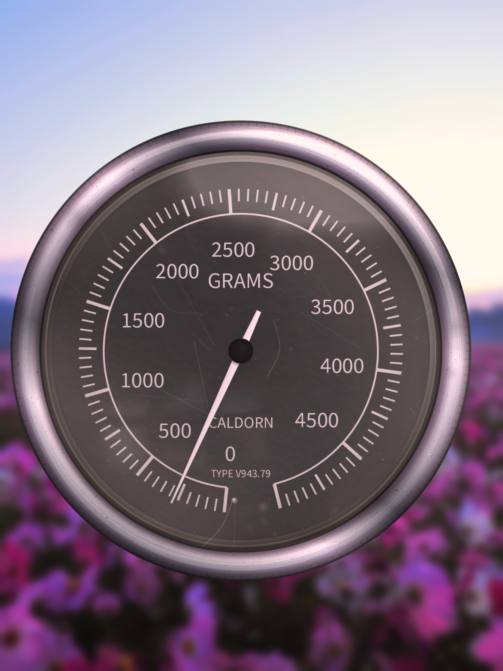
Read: 275g
